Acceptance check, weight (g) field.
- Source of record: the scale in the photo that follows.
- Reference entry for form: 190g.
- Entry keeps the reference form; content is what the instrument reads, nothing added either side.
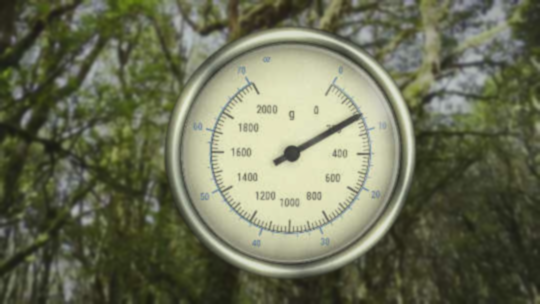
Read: 200g
